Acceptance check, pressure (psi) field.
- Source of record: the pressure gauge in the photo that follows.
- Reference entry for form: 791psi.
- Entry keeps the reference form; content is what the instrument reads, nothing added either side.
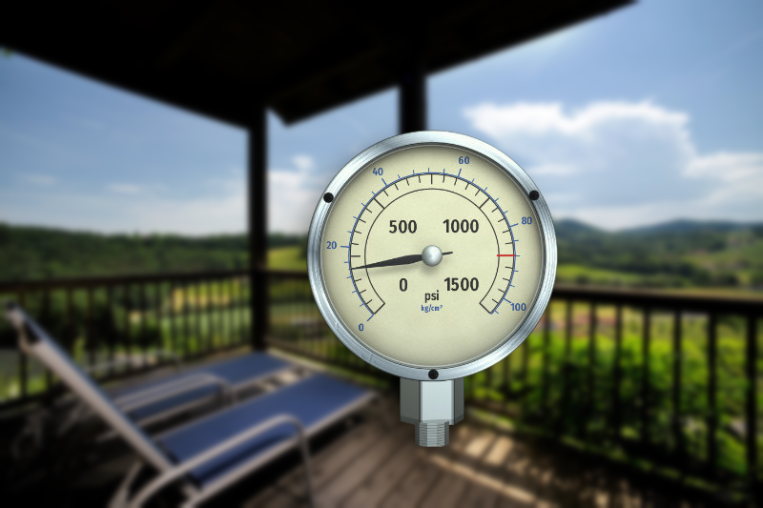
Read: 200psi
